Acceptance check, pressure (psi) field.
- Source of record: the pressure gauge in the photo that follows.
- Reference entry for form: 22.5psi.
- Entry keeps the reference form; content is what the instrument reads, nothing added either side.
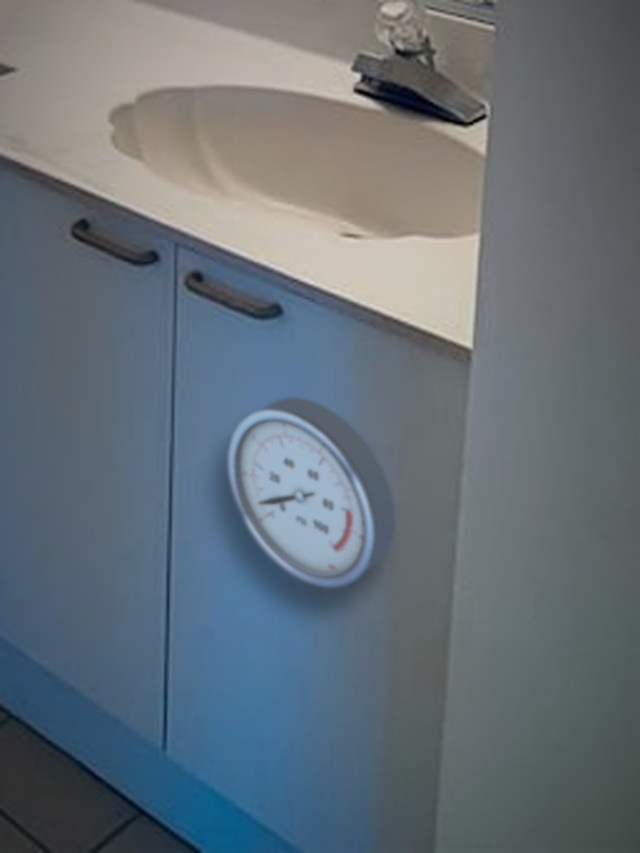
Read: 5psi
